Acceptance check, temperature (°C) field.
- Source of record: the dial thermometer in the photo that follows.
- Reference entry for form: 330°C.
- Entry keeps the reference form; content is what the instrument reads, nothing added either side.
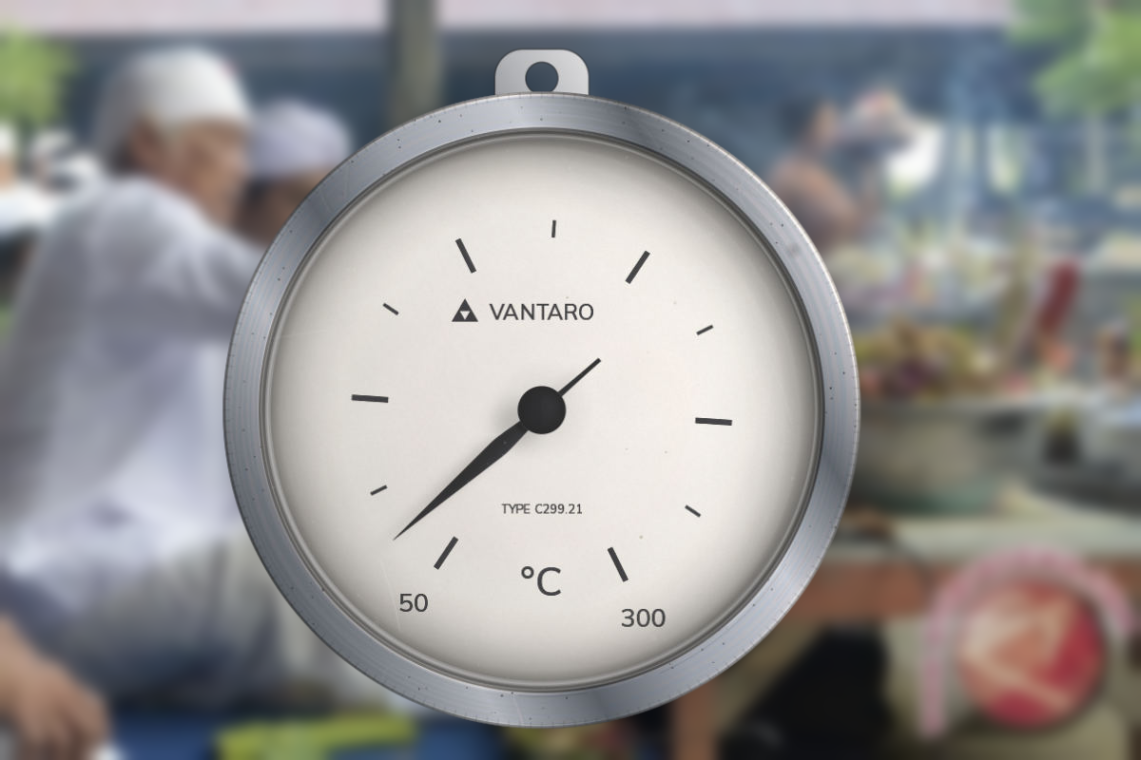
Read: 62.5°C
